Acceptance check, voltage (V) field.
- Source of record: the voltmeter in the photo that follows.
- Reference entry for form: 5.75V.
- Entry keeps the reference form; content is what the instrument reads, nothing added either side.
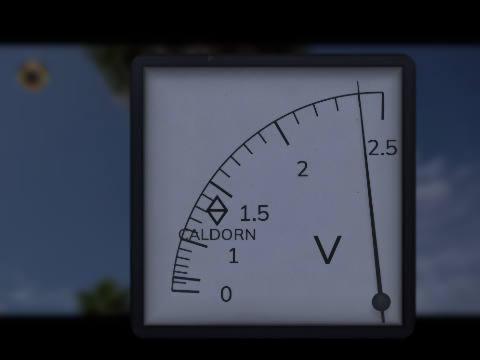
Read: 2.4V
